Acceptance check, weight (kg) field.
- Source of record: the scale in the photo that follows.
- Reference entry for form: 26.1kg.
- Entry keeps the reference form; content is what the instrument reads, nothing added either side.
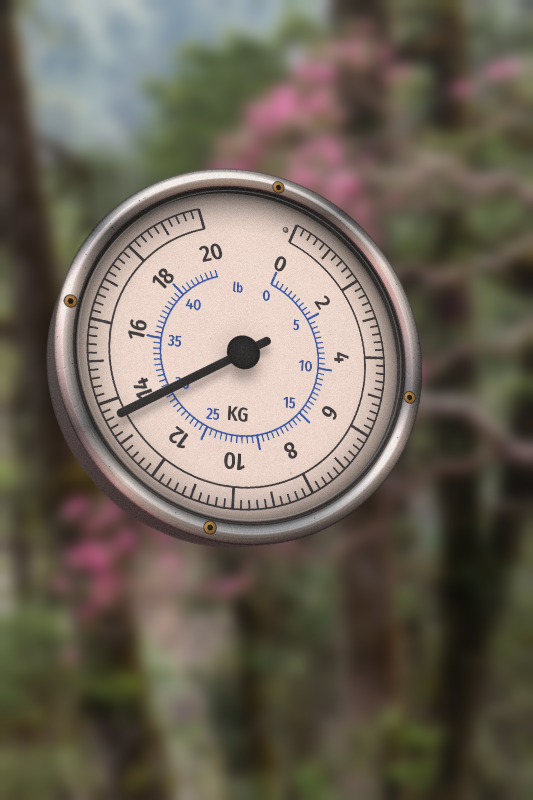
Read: 13.6kg
